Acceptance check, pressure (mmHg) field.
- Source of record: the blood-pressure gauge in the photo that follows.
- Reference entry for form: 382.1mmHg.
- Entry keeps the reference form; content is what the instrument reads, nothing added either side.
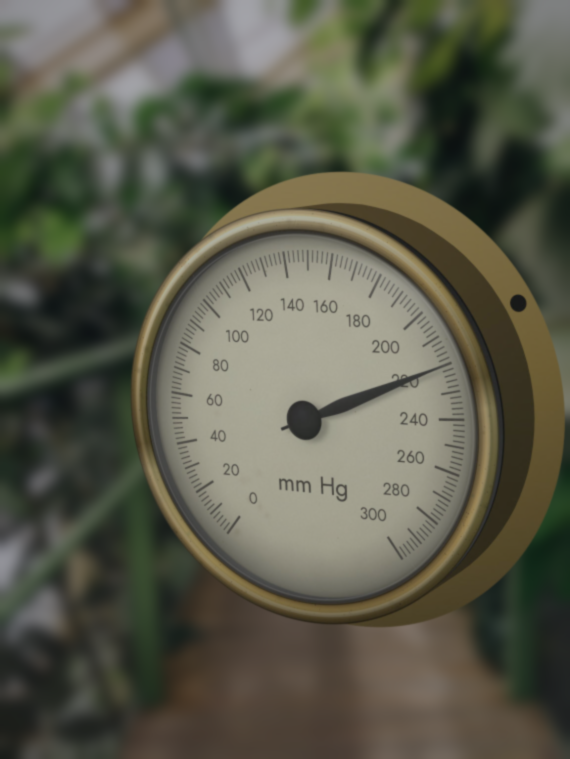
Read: 220mmHg
